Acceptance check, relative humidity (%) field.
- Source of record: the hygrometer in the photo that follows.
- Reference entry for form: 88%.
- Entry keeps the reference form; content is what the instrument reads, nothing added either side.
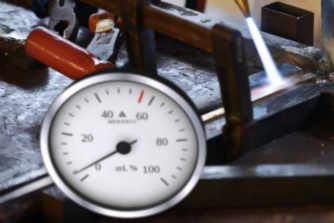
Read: 4%
